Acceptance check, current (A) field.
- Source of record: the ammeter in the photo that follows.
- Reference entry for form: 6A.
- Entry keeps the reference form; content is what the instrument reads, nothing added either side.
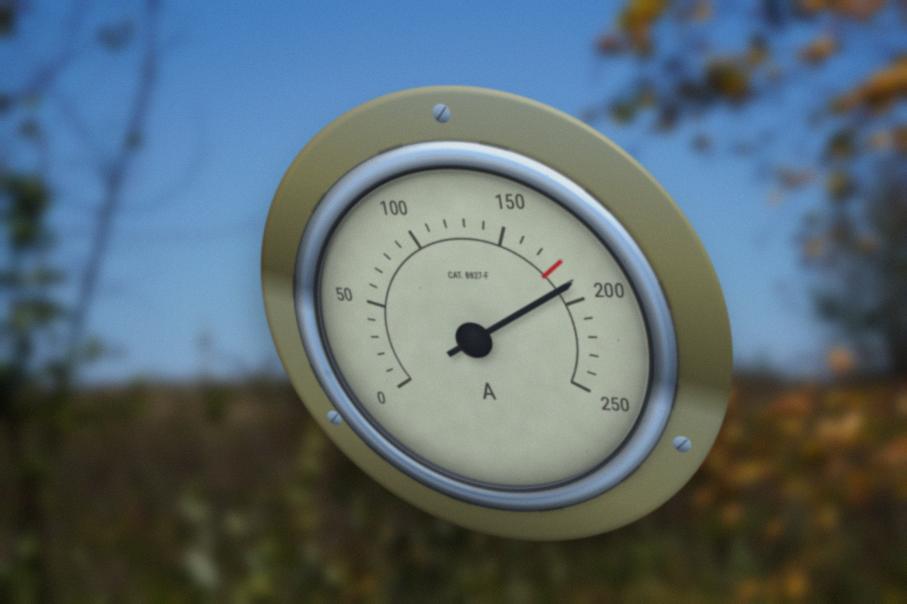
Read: 190A
